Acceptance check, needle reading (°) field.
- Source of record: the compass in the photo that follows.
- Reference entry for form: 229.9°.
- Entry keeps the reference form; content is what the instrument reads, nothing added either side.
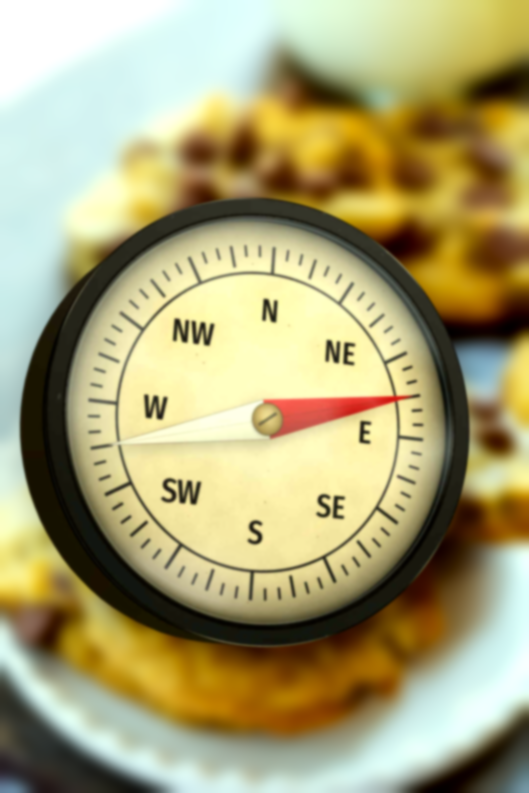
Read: 75°
